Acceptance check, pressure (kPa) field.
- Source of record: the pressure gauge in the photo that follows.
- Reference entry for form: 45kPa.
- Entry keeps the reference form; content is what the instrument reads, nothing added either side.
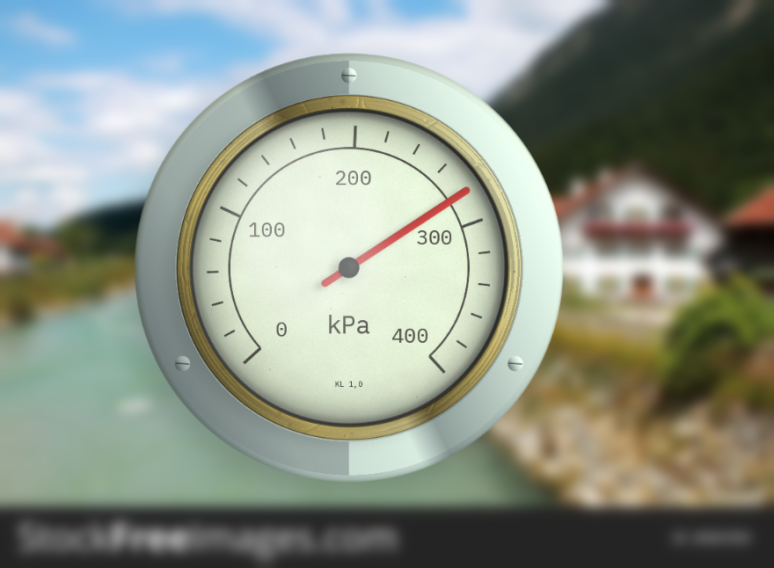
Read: 280kPa
